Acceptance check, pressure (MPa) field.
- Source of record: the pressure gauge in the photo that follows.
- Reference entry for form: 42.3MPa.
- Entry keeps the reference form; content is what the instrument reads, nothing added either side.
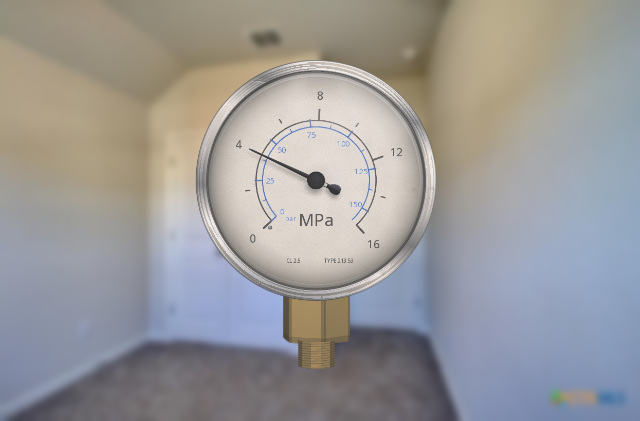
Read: 4MPa
